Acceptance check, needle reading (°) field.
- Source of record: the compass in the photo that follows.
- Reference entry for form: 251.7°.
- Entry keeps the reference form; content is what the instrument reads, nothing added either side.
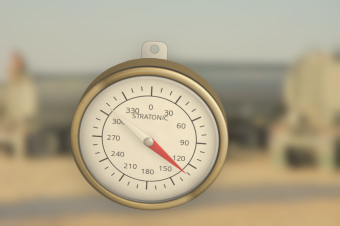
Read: 130°
